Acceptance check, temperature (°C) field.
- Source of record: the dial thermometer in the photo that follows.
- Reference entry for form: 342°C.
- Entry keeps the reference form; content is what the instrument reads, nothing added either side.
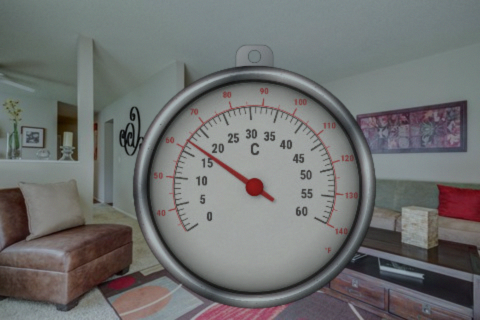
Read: 17°C
